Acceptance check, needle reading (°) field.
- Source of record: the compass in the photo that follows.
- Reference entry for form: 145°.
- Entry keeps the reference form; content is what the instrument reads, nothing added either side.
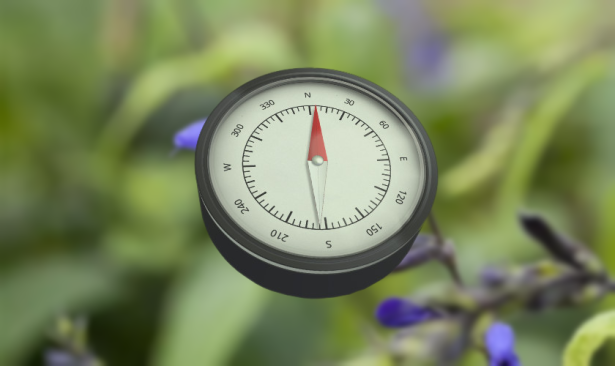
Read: 5°
